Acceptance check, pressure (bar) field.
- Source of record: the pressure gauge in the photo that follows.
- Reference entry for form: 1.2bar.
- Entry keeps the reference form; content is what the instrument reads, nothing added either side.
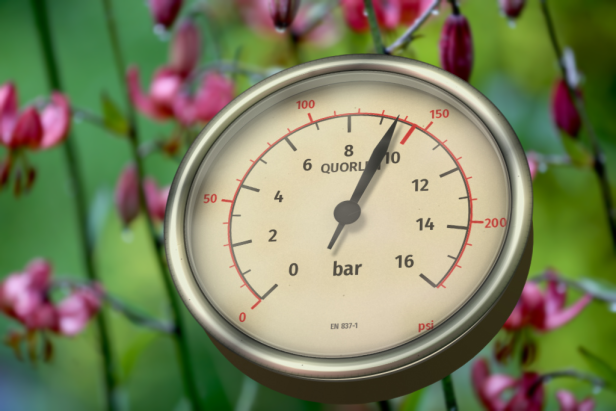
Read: 9.5bar
